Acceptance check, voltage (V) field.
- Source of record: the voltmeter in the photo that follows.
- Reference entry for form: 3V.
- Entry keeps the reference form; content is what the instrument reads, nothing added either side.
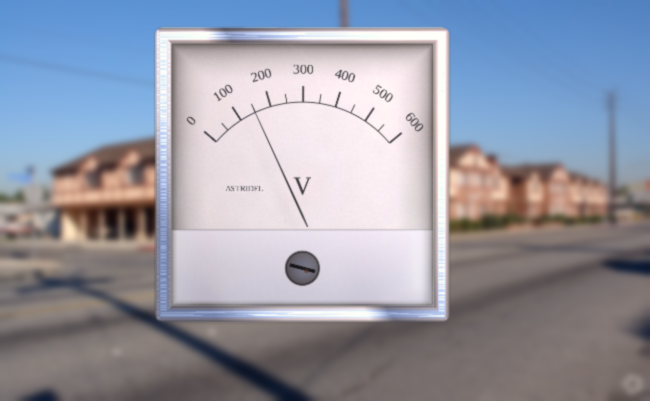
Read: 150V
